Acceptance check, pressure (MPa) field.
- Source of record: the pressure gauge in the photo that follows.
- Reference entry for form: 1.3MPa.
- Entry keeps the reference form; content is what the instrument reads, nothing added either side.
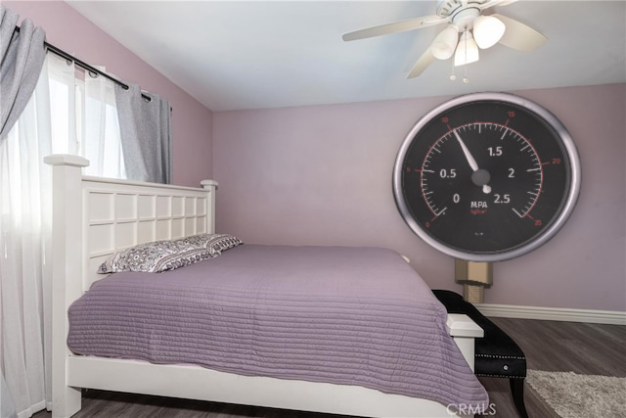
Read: 1MPa
